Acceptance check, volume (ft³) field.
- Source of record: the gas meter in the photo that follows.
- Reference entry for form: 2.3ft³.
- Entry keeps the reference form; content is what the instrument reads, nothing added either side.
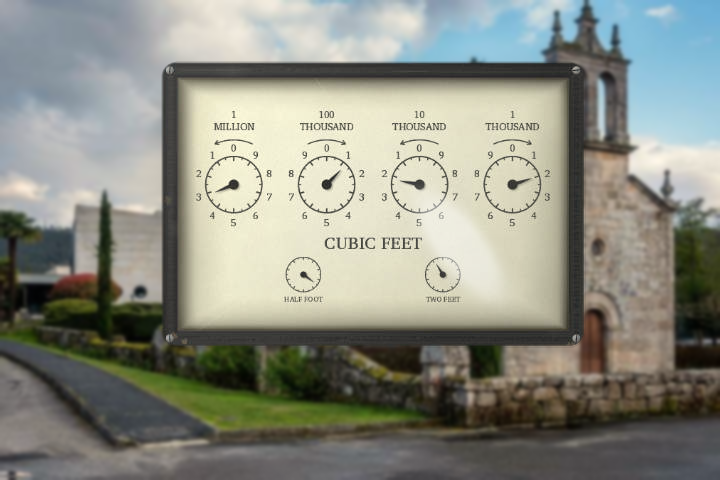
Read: 312200ft³
